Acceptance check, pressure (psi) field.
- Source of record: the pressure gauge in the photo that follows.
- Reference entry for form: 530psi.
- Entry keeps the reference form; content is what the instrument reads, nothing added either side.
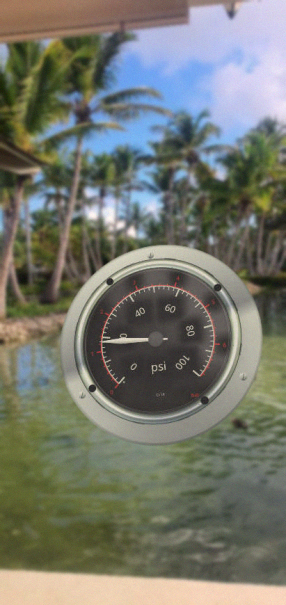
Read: 18psi
